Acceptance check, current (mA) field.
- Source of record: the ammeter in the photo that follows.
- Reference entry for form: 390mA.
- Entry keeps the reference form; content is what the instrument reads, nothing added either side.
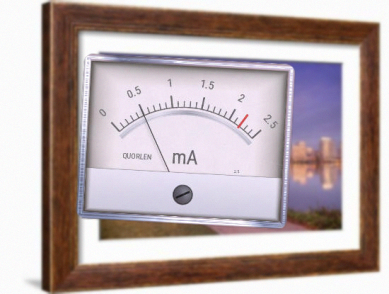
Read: 0.5mA
